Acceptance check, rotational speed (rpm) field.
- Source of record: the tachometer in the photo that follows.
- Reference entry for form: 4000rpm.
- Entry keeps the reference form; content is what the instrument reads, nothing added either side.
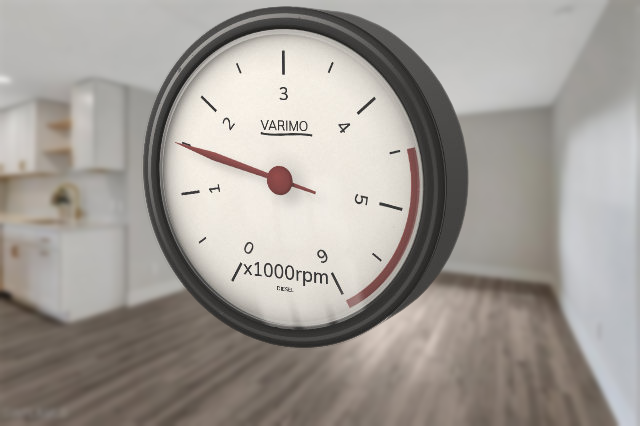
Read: 1500rpm
